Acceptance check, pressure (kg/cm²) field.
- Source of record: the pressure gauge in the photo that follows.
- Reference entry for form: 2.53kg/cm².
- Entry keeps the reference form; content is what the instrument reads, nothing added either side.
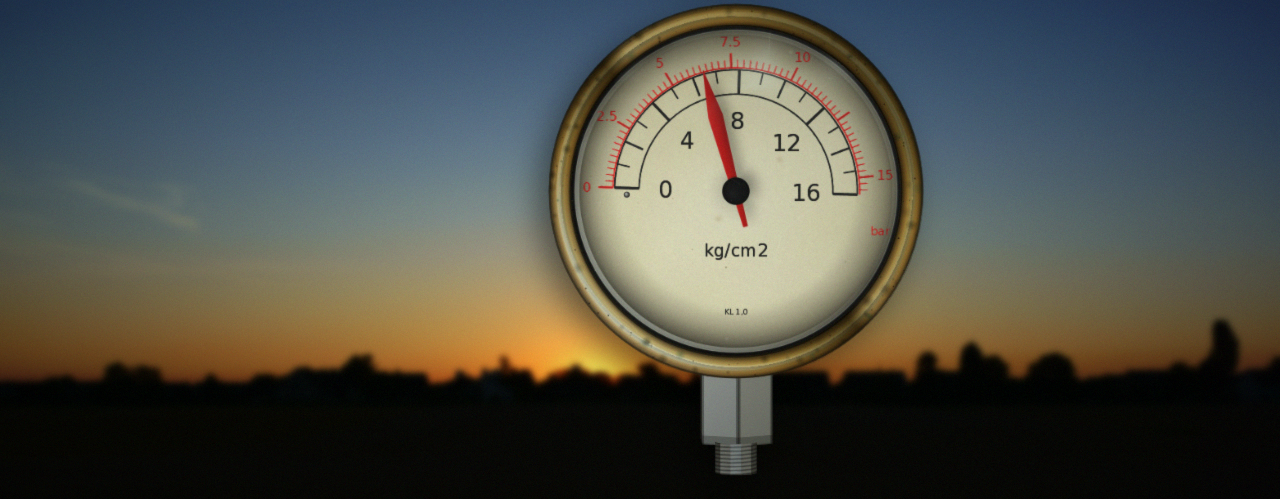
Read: 6.5kg/cm²
